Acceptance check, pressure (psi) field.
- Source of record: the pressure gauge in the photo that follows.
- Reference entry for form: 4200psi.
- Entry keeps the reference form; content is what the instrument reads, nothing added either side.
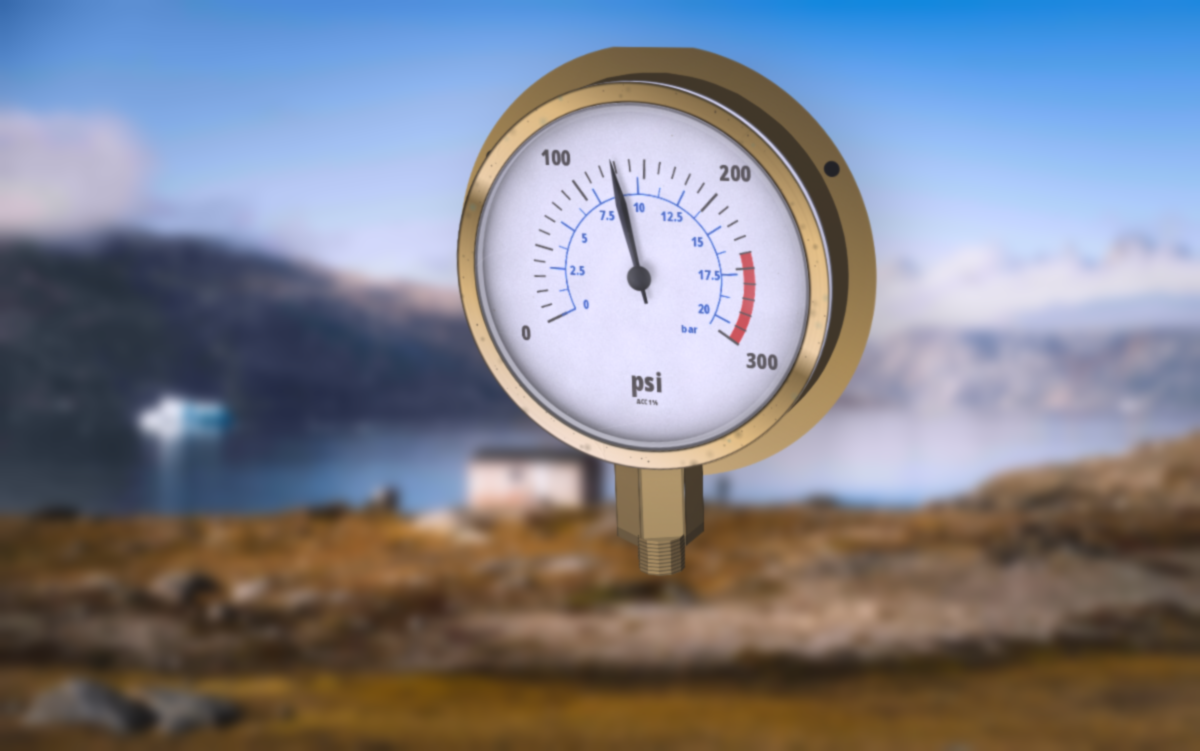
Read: 130psi
